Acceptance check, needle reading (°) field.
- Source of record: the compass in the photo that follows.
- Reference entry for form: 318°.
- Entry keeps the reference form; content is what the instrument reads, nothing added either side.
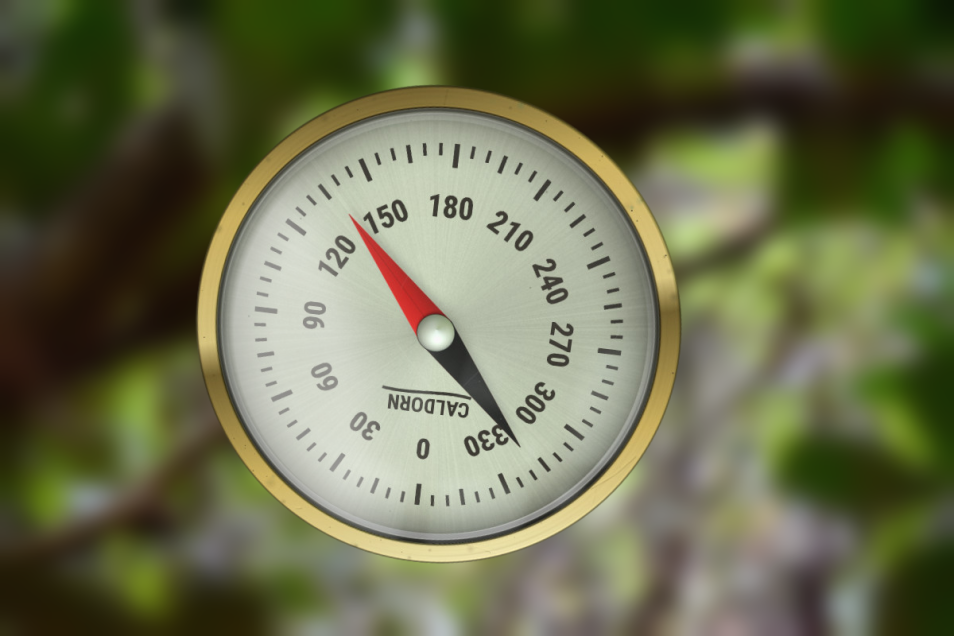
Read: 137.5°
